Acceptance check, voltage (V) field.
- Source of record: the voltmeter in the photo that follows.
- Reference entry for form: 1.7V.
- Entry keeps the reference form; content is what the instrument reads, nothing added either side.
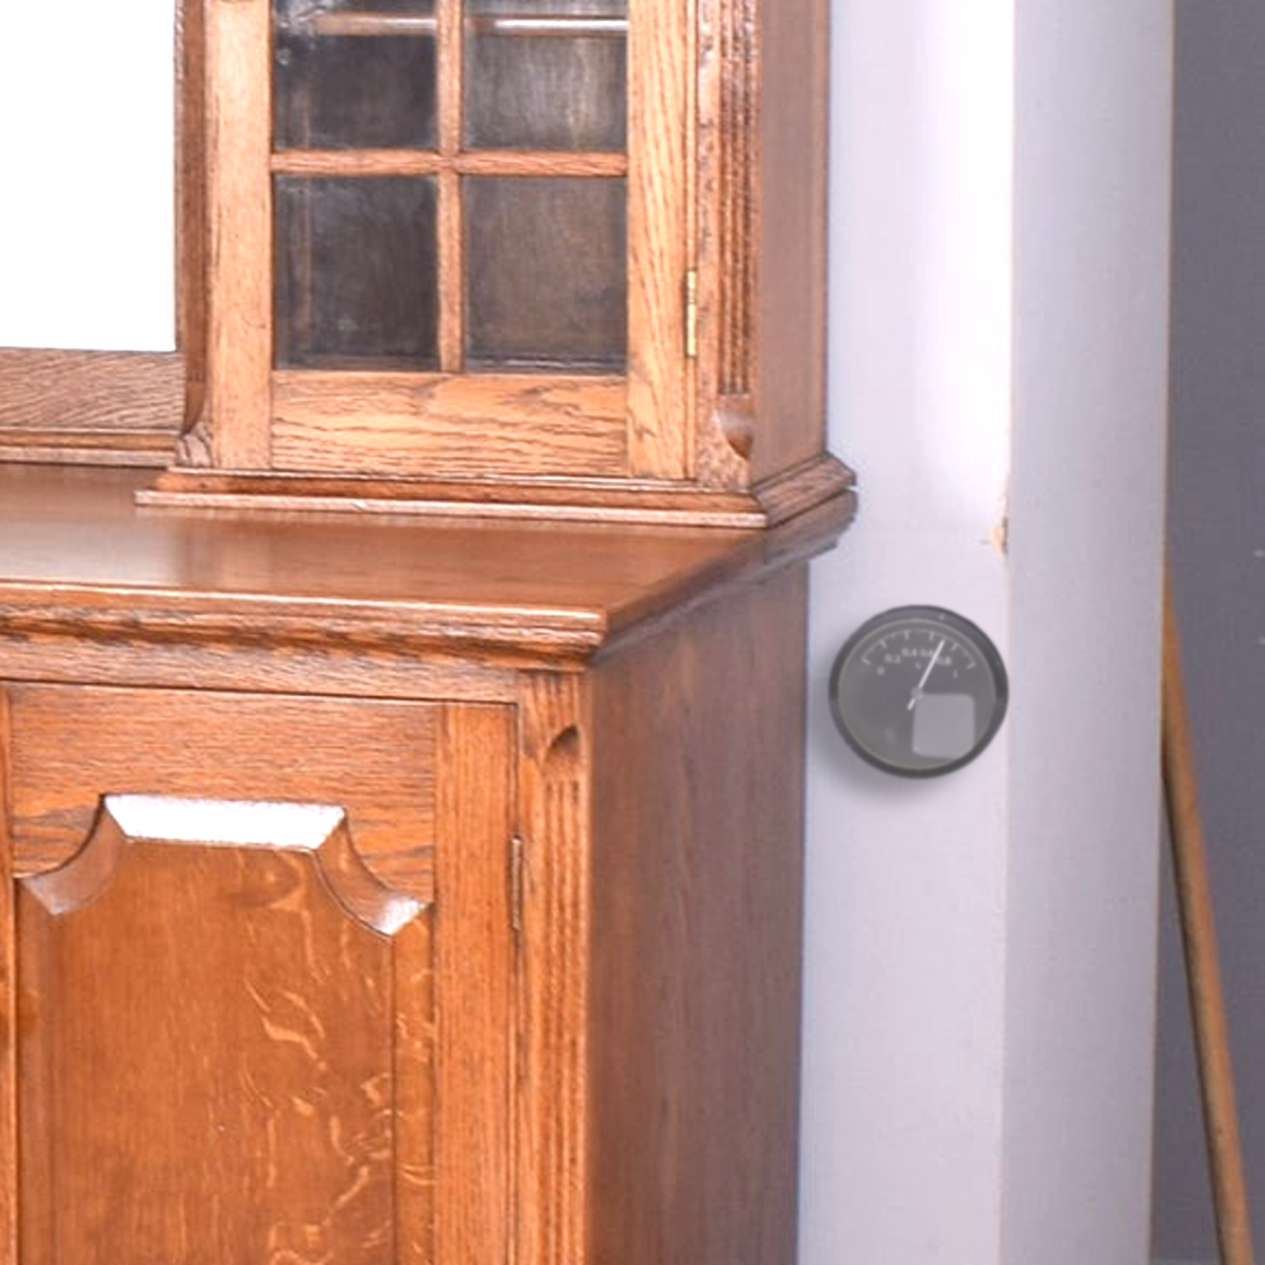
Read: 0.7V
